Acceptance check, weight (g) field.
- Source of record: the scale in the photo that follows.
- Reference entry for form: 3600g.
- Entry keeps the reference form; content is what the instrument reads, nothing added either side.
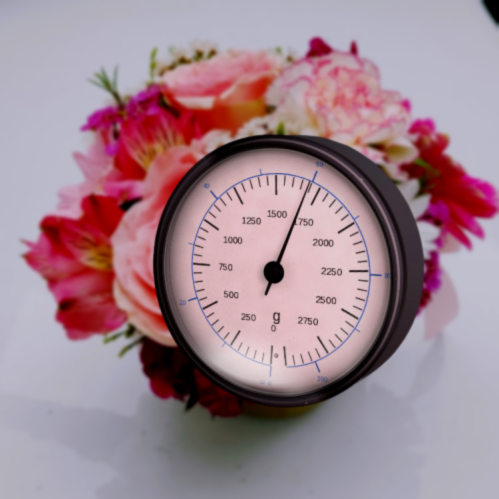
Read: 1700g
